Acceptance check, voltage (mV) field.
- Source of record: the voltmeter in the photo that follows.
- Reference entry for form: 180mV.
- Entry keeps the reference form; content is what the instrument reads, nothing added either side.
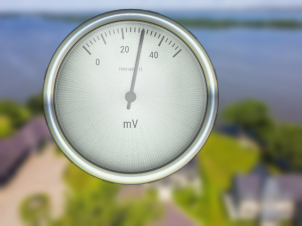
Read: 30mV
